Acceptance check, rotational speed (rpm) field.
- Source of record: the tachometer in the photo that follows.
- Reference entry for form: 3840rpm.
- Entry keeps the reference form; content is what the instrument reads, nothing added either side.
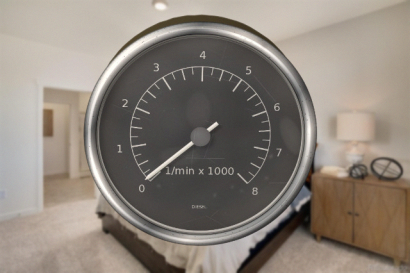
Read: 125rpm
